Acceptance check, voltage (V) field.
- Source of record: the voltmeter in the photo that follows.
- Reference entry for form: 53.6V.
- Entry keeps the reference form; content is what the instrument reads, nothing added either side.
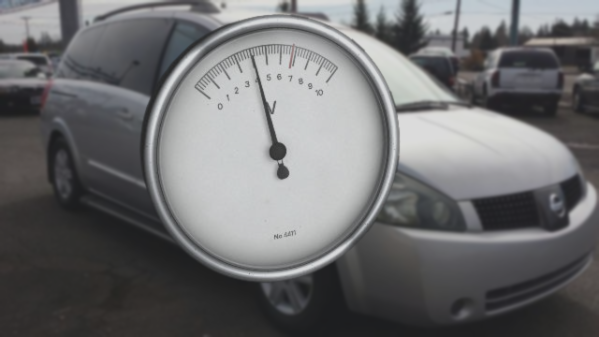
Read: 4V
